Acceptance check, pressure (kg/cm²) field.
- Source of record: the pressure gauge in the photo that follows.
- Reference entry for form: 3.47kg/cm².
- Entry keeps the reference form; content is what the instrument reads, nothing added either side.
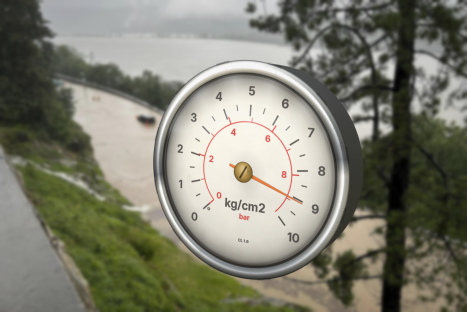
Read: 9kg/cm²
